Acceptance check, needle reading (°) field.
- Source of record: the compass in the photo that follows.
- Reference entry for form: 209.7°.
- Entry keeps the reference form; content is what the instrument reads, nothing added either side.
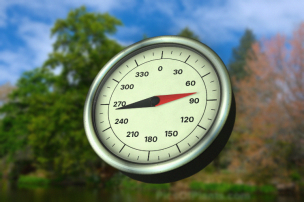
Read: 80°
